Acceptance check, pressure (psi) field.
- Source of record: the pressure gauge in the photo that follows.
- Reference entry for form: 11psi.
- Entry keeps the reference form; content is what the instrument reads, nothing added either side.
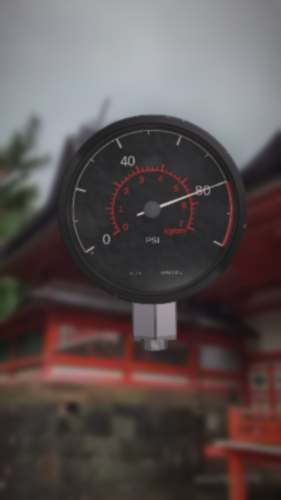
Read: 80psi
